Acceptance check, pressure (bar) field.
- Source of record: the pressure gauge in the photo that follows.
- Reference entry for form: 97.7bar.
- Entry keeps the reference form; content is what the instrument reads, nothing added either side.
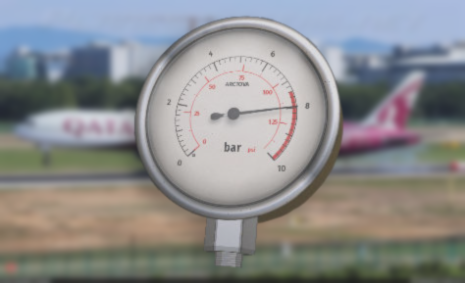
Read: 8bar
